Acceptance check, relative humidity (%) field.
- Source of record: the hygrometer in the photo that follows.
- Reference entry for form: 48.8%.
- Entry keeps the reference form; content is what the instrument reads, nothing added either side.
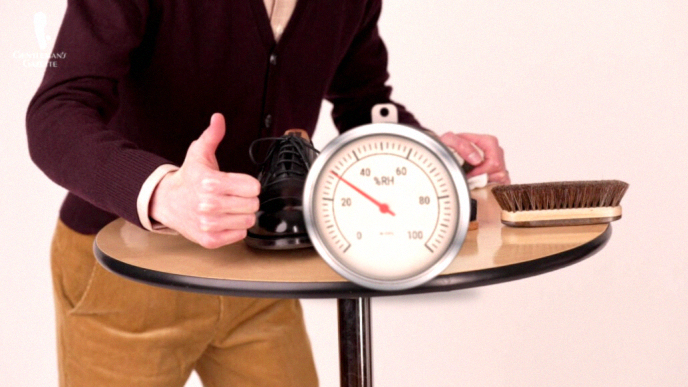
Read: 30%
